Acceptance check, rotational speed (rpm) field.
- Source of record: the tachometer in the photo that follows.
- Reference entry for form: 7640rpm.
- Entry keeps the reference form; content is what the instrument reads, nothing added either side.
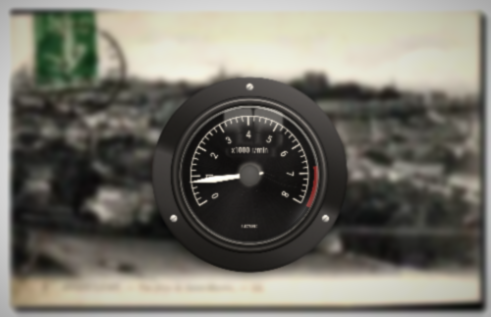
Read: 800rpm
